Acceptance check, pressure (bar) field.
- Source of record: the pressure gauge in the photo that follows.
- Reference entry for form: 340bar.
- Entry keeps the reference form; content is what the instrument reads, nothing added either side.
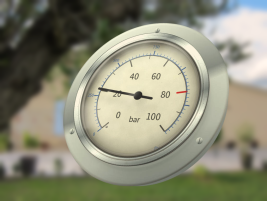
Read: 20bar
